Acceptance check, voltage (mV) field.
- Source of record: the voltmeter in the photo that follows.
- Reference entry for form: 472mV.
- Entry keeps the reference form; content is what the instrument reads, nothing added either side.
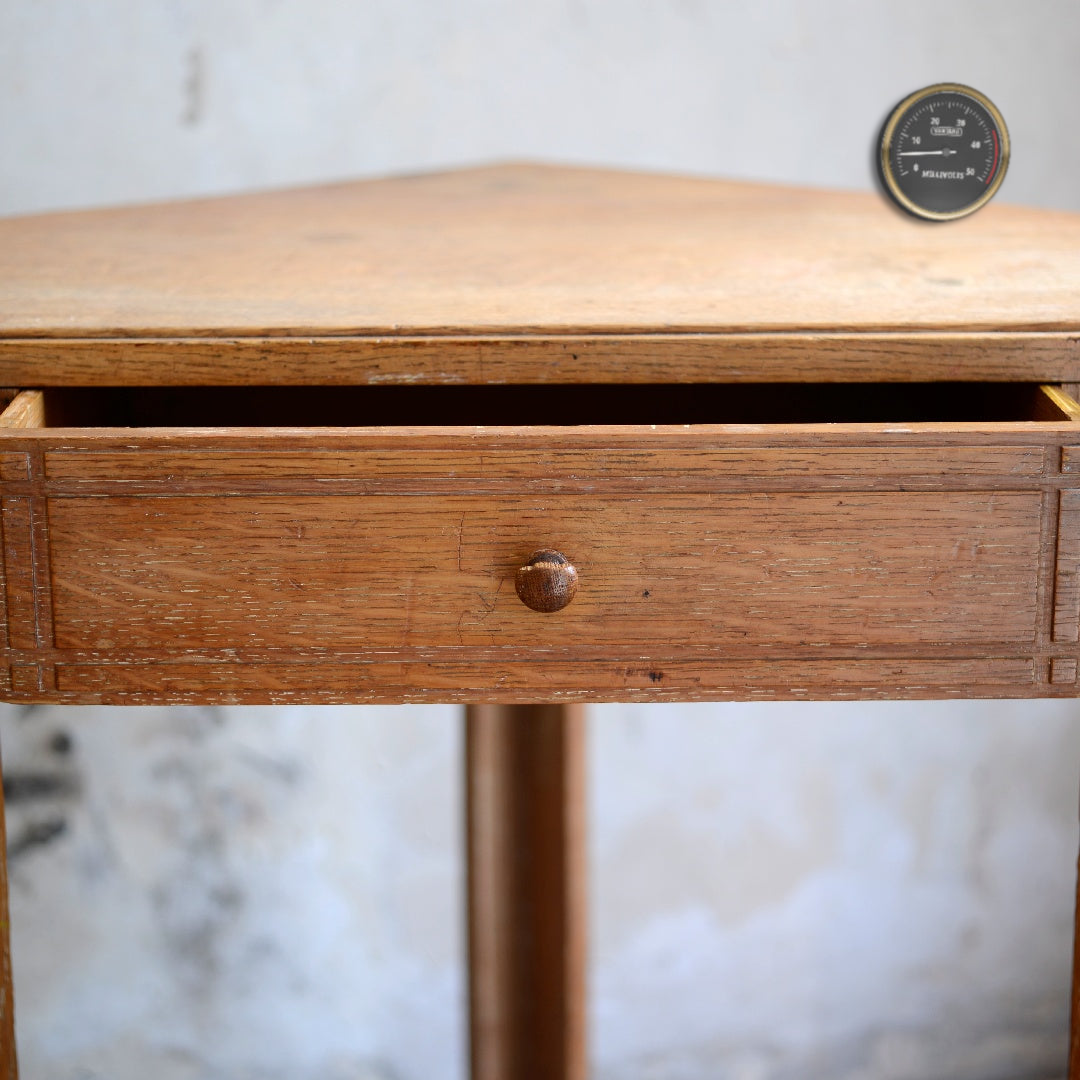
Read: 5mV
